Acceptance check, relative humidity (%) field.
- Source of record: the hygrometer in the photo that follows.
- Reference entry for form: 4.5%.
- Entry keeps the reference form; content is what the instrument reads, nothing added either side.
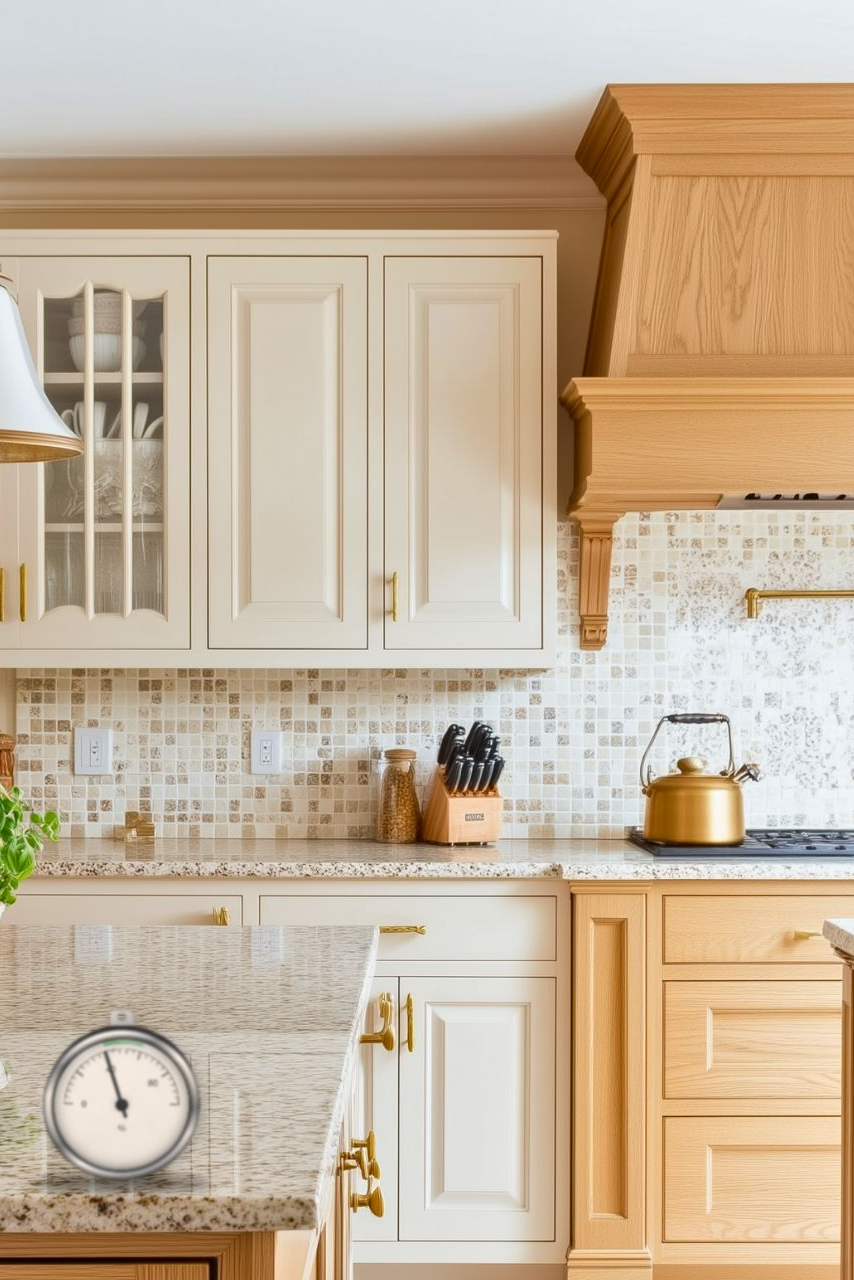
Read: 40%
